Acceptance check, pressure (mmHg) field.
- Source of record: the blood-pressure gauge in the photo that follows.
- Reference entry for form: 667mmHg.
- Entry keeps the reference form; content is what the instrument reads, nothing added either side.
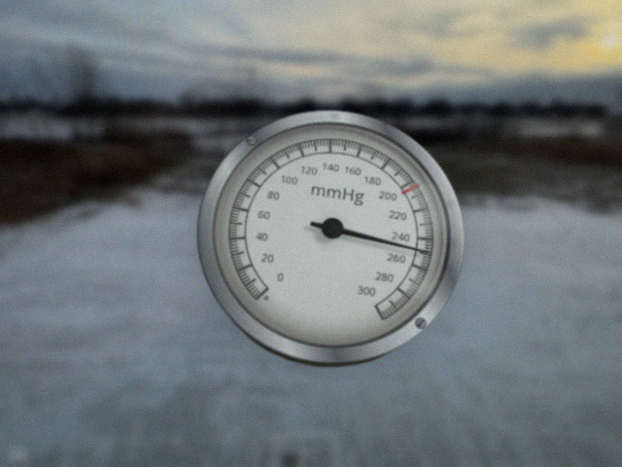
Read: 250mmHg
